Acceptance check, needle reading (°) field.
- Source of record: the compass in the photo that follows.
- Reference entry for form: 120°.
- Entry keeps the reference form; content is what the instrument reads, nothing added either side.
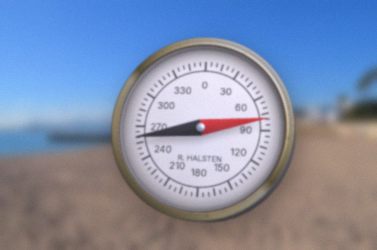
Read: 80°
